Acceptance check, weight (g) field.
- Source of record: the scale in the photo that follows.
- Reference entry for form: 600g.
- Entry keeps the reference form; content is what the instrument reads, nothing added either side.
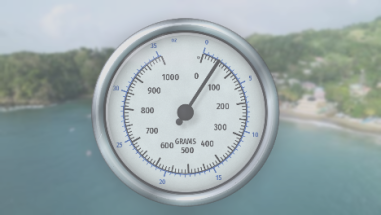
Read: 50g
